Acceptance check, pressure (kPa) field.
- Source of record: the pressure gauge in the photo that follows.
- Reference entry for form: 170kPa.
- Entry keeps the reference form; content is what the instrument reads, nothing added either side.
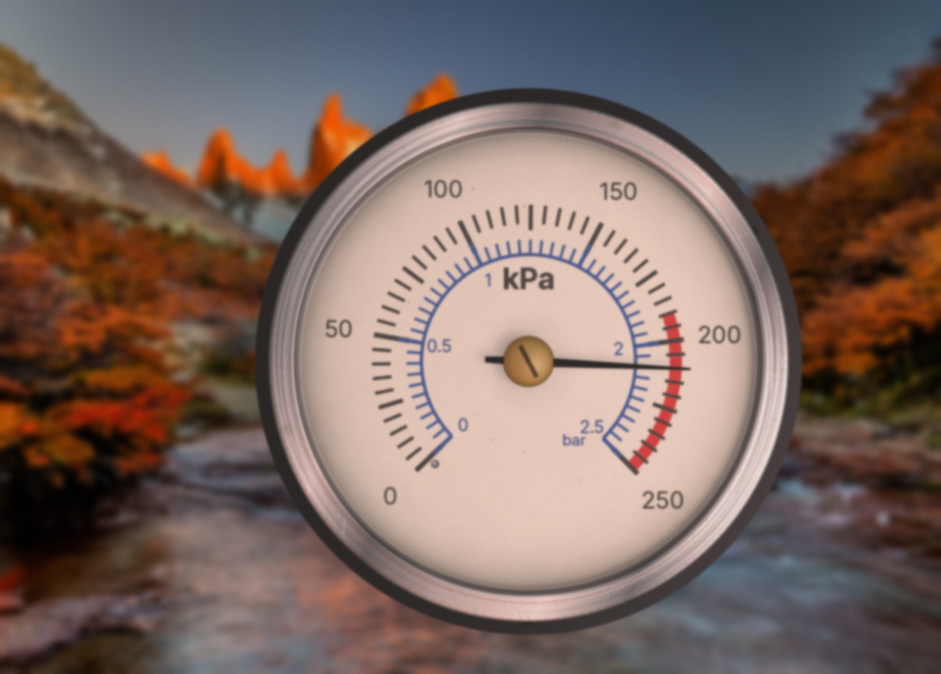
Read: 210kPa
